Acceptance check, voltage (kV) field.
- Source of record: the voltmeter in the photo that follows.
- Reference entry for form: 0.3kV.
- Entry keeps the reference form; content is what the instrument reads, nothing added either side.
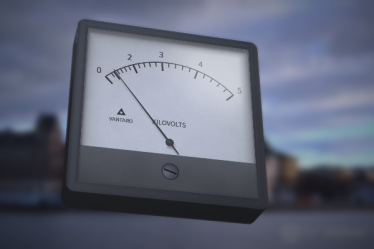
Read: 1kV
